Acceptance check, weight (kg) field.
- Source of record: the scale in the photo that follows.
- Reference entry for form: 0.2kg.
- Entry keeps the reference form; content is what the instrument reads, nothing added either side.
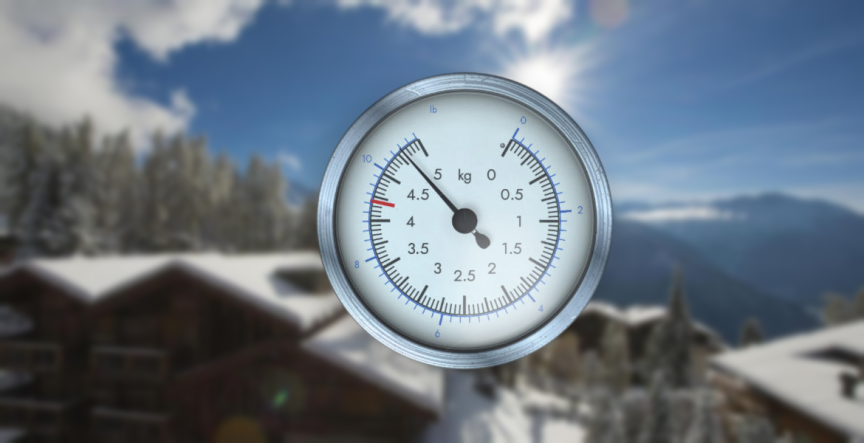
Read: 4.8kg
